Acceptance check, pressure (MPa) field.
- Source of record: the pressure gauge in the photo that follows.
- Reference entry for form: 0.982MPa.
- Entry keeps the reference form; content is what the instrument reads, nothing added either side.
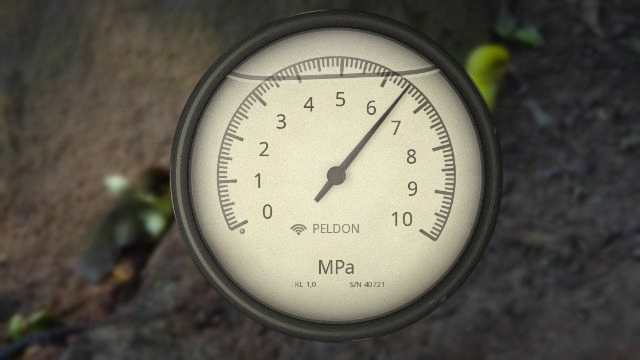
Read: 6.5MPa
